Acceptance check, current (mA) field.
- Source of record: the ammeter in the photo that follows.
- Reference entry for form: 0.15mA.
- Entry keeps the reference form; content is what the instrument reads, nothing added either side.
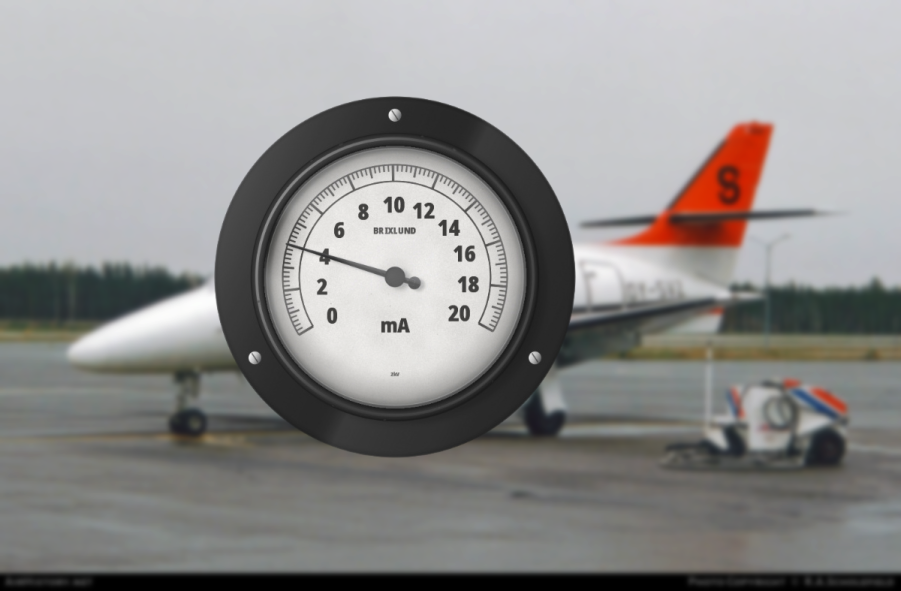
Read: 4mA
